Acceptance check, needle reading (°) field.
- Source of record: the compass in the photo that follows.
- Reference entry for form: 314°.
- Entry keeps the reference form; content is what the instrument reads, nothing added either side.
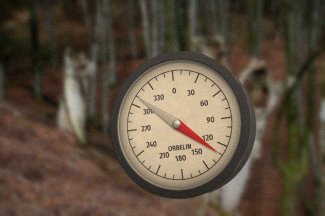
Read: 130°
